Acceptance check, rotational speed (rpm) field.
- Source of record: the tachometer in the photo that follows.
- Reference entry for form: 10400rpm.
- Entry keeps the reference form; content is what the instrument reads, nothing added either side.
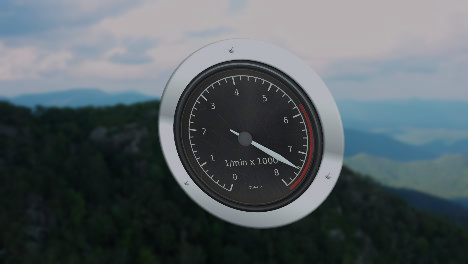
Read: 7400rpm
